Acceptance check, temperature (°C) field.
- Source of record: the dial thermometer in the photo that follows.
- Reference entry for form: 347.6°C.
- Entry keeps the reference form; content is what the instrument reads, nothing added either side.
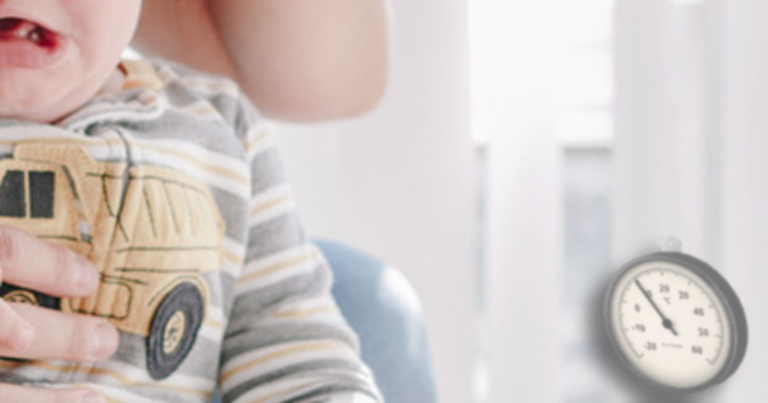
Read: 10°C
